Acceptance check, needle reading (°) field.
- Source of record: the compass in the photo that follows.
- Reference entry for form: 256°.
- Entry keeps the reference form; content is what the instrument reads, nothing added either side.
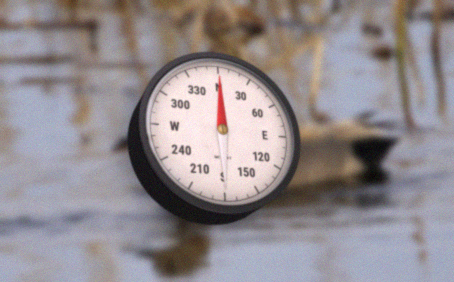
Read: 0°
